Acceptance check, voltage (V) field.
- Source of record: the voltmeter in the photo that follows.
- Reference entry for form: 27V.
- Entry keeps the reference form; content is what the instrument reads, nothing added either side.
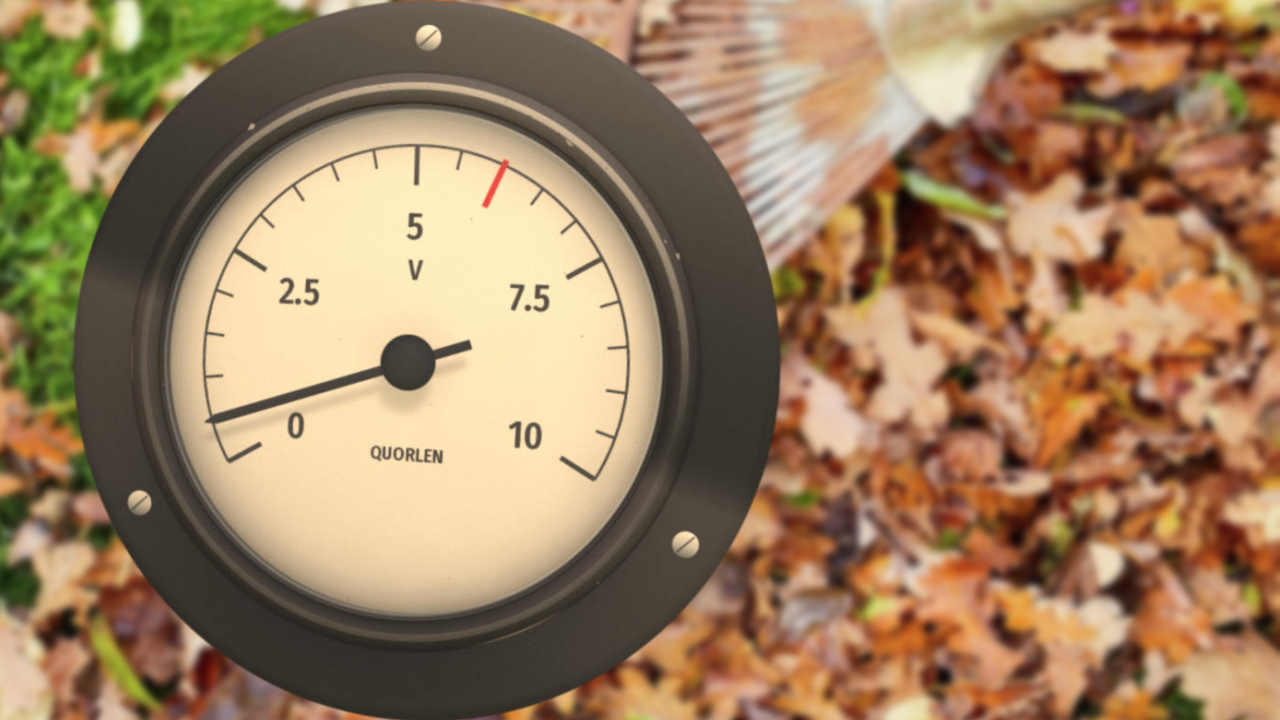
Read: 0.5V
